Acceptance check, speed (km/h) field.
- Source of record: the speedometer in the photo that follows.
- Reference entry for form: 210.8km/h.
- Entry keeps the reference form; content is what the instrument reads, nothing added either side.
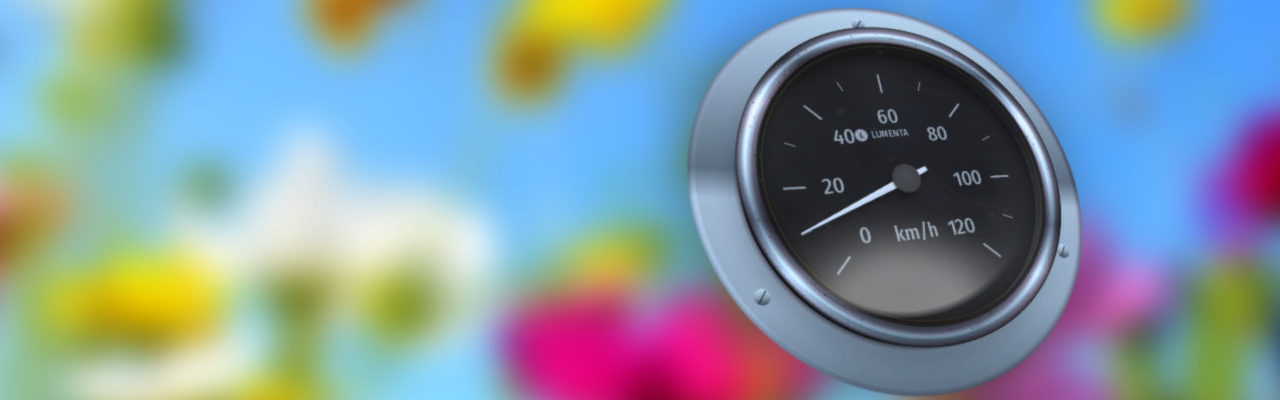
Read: 10km/h
